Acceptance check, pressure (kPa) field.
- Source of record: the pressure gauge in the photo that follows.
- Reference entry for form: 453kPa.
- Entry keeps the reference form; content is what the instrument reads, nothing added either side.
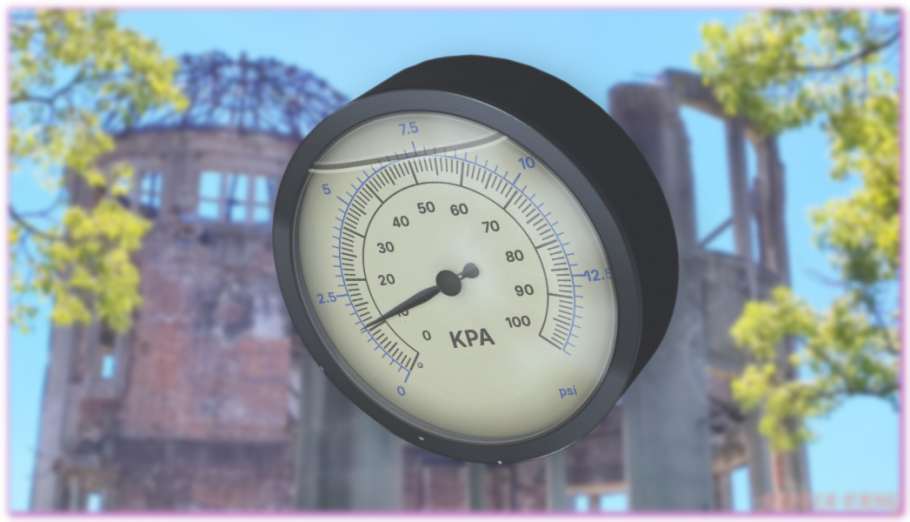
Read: 11kPa
